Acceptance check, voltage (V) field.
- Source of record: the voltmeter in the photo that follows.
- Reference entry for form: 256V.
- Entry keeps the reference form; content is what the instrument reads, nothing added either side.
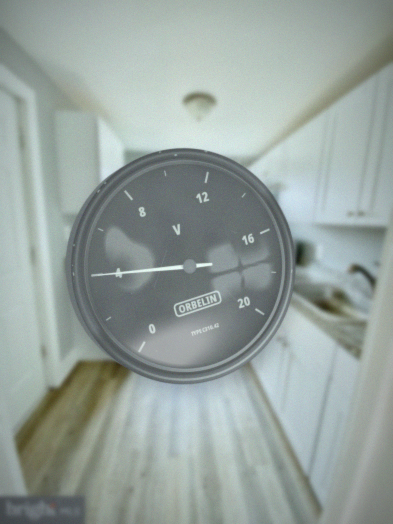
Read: 4V
